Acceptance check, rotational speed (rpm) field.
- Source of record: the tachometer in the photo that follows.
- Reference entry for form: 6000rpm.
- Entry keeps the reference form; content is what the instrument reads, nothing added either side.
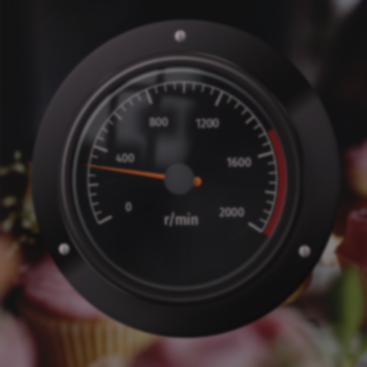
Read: 300rpm
